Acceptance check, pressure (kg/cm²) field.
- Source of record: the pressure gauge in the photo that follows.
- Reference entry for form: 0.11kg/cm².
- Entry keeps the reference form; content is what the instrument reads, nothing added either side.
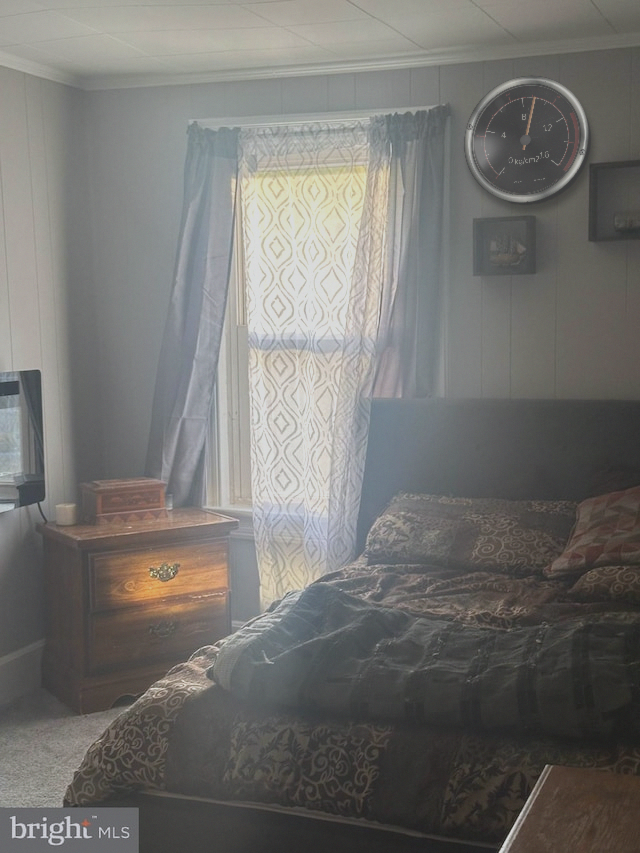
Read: 9kg/cm²
